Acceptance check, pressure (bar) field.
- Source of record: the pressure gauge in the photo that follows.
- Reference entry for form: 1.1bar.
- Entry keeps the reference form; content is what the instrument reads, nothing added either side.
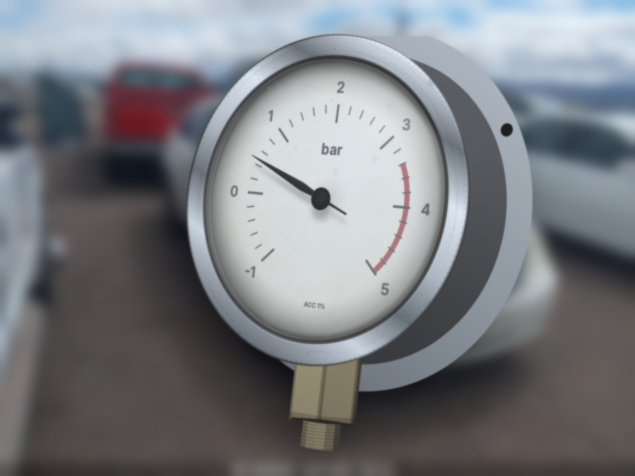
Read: 0.5bar
